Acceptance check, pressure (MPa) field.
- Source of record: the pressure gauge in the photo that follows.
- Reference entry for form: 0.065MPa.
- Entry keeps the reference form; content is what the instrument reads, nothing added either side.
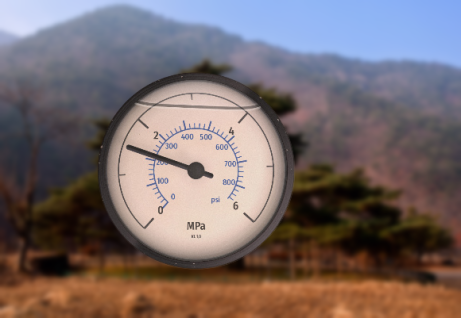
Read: 1.5MPa
